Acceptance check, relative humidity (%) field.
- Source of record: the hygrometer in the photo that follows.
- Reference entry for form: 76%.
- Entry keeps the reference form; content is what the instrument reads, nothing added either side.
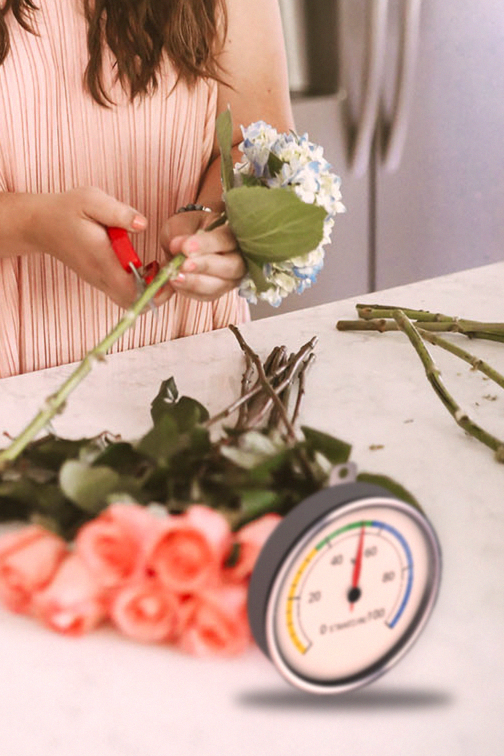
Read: 52%
